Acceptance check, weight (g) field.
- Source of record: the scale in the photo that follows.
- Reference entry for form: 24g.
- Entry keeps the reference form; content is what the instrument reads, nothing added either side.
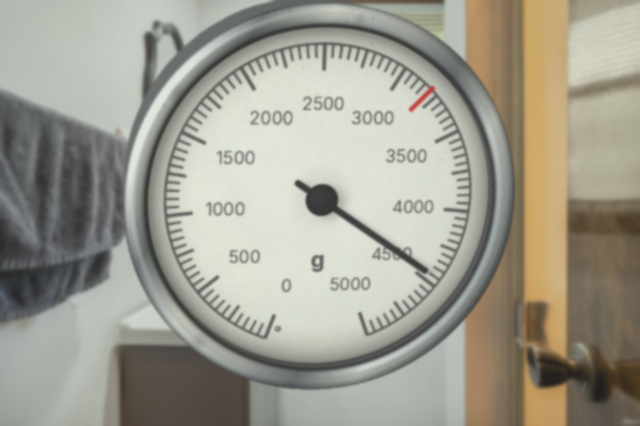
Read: 4450g
